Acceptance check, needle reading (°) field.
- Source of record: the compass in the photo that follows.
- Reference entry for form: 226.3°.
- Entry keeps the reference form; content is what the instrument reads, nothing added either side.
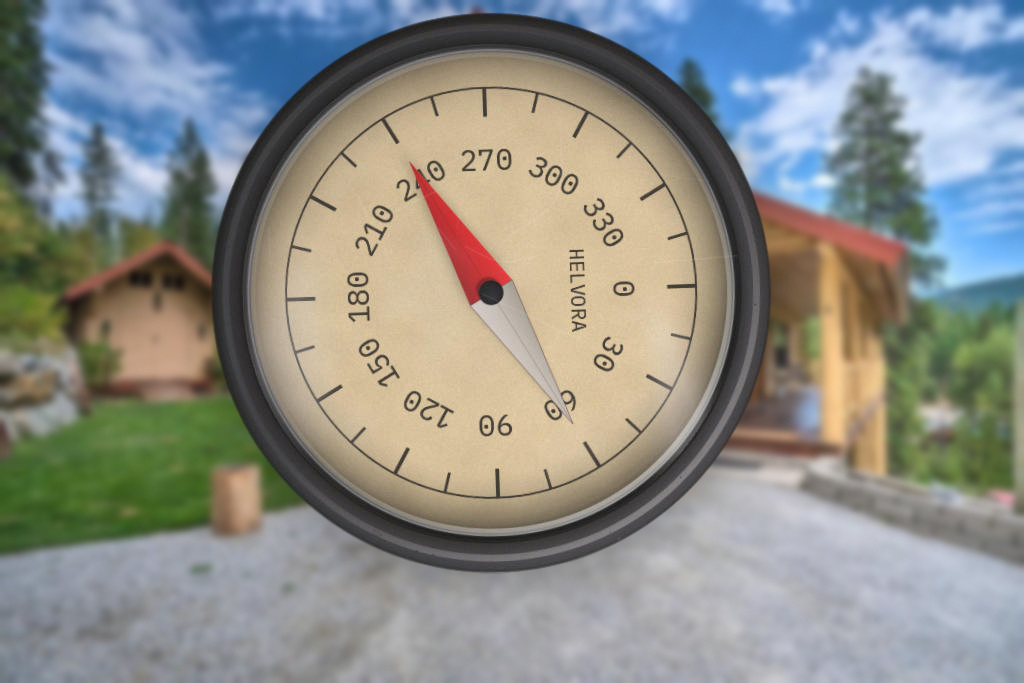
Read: 240°
